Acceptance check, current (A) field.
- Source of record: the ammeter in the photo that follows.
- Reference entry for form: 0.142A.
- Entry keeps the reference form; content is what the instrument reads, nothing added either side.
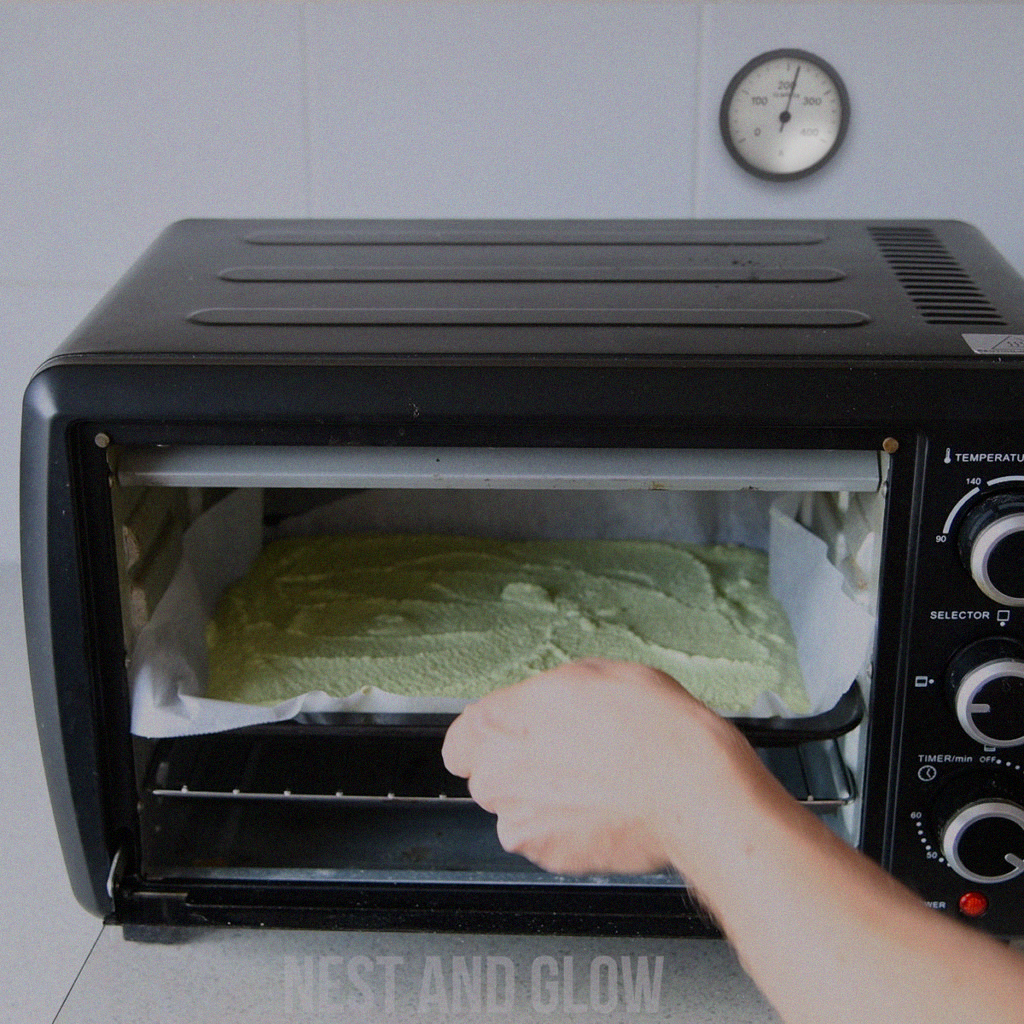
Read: 220A
